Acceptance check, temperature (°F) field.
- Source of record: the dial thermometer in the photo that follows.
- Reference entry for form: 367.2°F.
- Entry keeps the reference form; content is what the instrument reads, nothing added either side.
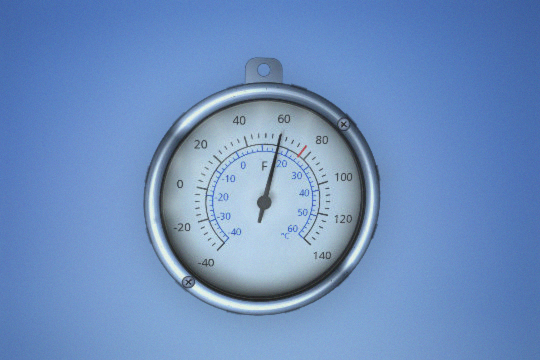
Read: 60°F
